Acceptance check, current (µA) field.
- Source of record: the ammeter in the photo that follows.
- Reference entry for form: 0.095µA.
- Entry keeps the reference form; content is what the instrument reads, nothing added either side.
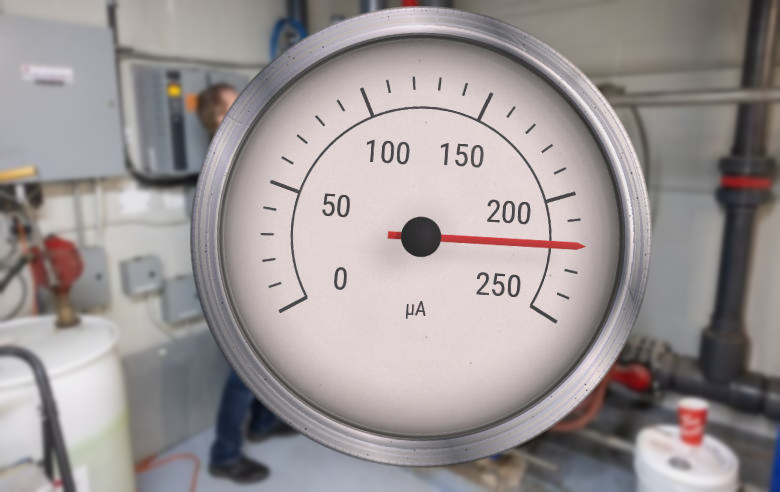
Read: 220µA
